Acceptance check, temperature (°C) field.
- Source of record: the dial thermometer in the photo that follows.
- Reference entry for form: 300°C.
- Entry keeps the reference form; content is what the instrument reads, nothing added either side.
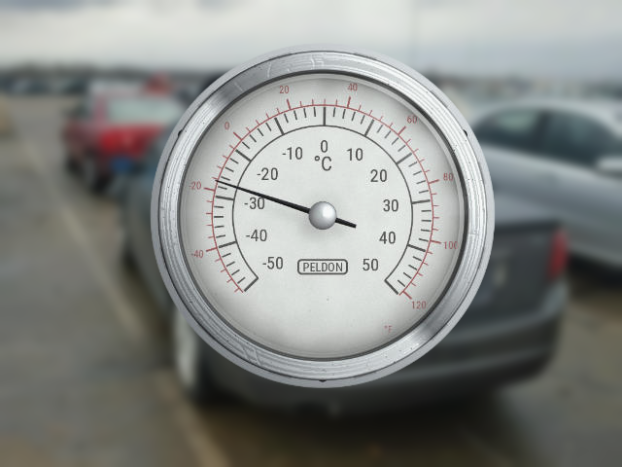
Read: -27°C
